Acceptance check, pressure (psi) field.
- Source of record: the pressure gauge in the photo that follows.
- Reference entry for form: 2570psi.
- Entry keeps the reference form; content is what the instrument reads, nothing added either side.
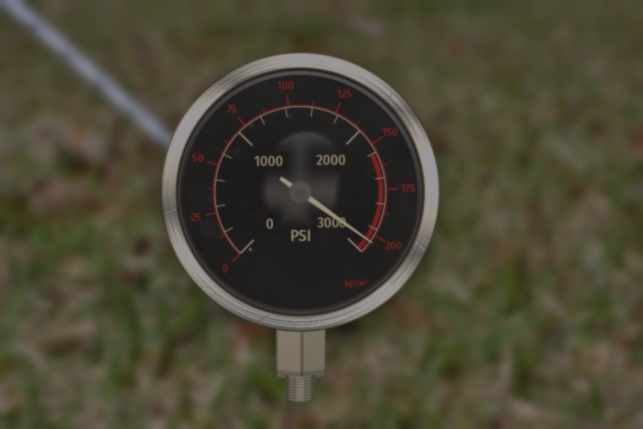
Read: 2900psi
